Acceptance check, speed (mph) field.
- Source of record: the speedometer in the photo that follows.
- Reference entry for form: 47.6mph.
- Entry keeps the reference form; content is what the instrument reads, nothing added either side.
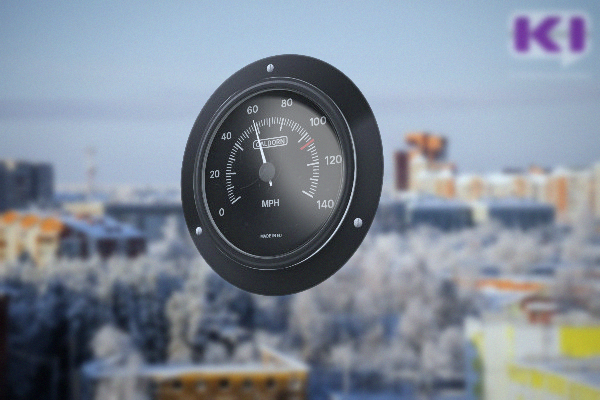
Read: 60mph
